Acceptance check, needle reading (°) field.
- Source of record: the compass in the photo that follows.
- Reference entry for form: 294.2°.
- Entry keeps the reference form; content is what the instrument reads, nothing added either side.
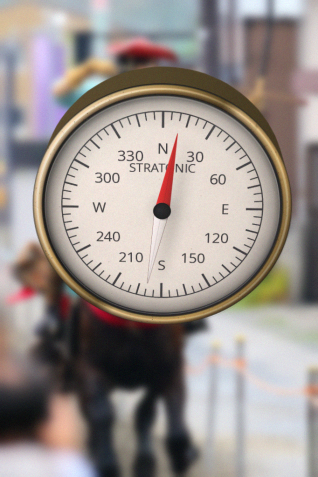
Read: 10°
